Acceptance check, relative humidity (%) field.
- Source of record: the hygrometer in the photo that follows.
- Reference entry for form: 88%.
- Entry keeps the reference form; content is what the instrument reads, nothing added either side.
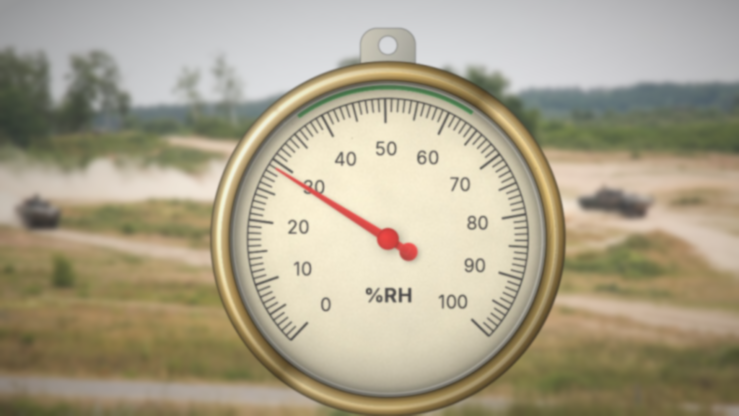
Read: 29%
